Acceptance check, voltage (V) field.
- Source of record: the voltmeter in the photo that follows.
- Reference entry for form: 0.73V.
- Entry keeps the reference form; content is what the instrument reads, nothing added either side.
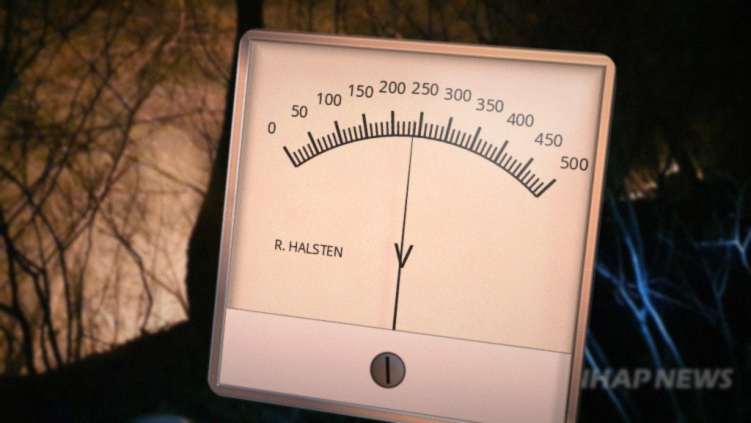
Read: 240V
